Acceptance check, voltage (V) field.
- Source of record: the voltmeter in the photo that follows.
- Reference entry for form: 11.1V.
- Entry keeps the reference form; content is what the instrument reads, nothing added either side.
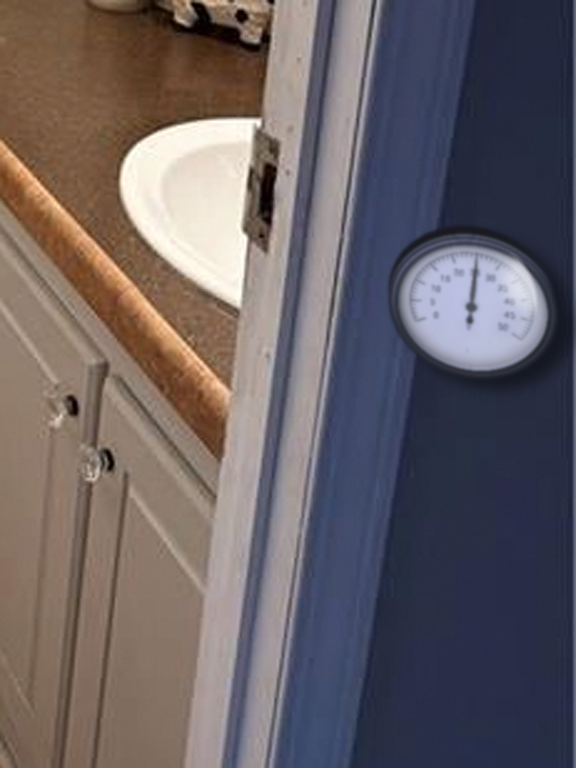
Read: 25V
